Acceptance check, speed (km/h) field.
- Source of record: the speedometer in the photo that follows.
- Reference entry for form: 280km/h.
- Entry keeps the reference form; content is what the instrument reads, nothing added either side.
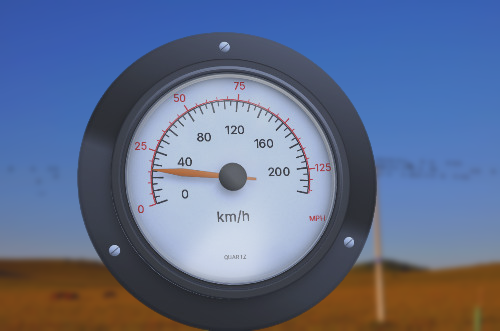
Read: 25km/h
